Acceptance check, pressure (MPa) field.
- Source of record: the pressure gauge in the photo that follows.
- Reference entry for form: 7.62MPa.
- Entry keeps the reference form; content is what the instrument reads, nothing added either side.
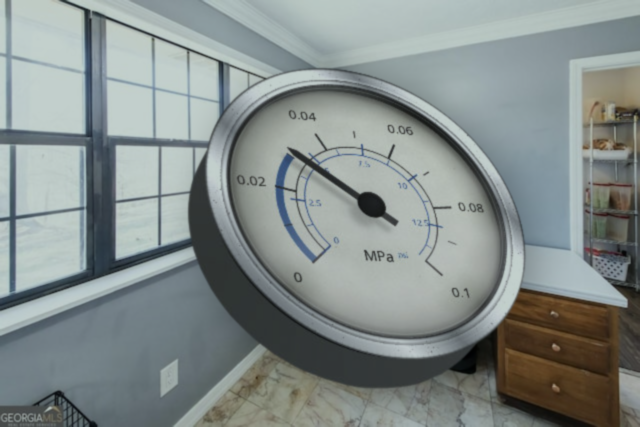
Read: 0.03MPa
